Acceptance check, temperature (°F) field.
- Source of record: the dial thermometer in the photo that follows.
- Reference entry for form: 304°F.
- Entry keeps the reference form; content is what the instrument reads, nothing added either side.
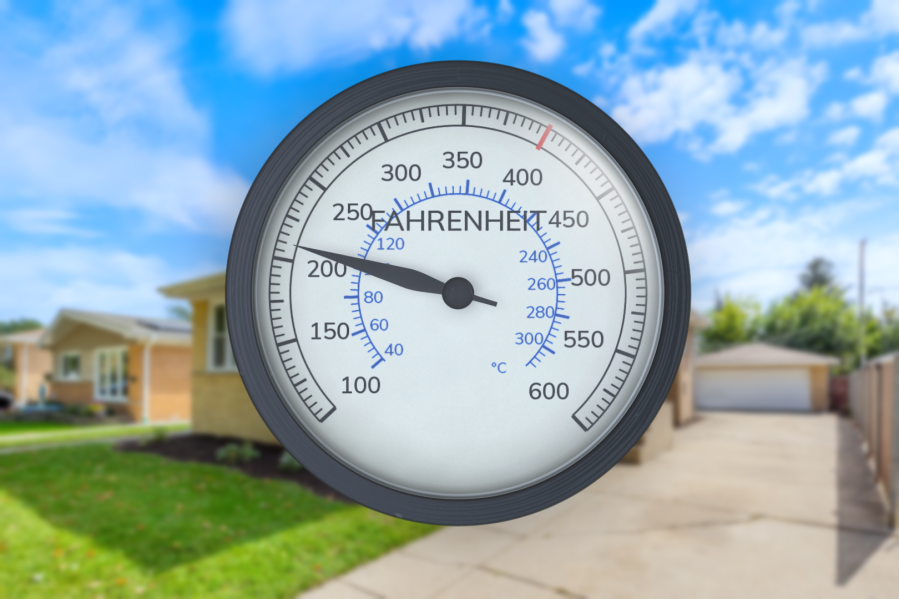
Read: 210°F
